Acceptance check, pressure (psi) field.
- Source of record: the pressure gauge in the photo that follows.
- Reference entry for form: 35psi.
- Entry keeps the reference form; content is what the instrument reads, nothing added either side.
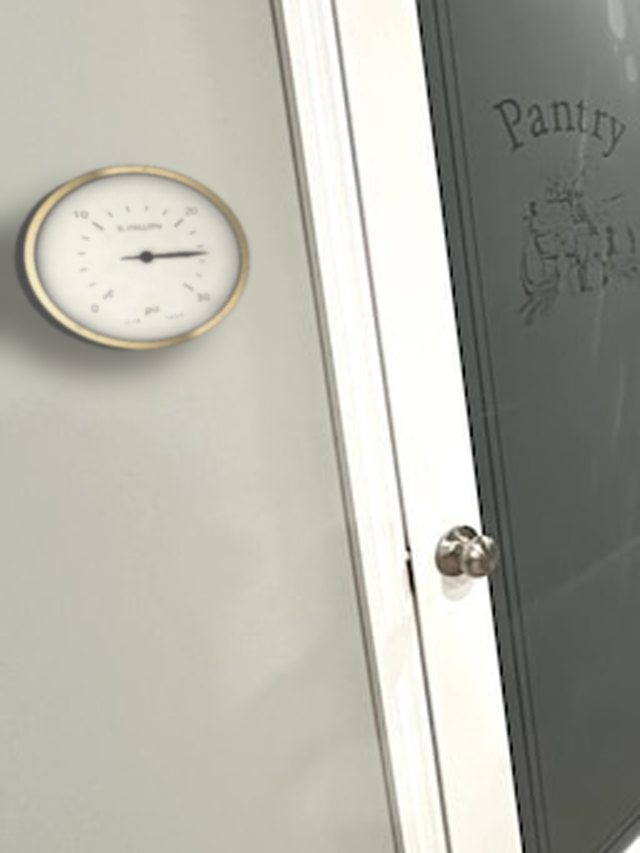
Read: 25psi
